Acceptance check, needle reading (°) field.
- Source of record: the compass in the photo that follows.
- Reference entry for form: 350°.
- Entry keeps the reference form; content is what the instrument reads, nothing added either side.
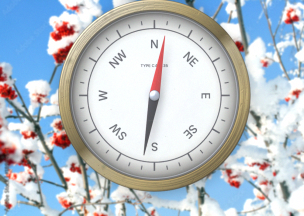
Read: 10°
